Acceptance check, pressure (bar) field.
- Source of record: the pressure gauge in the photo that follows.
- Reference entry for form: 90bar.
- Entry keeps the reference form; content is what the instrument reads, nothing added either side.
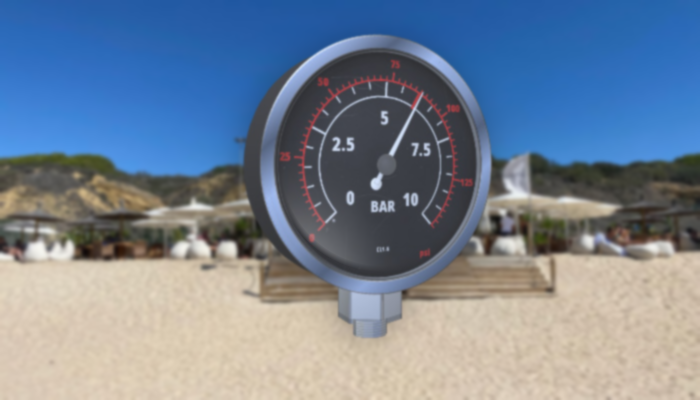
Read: 6bar
